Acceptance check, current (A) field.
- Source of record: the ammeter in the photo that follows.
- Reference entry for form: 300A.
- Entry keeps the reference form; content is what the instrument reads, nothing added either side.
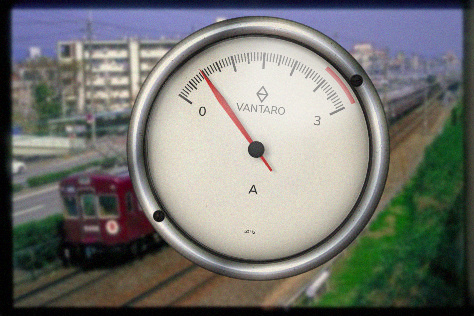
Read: 0.5A
